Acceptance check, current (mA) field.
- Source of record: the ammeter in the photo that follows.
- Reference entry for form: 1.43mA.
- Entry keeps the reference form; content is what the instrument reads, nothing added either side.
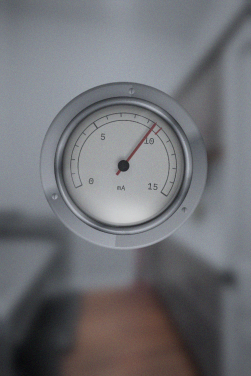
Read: 9.5mA
